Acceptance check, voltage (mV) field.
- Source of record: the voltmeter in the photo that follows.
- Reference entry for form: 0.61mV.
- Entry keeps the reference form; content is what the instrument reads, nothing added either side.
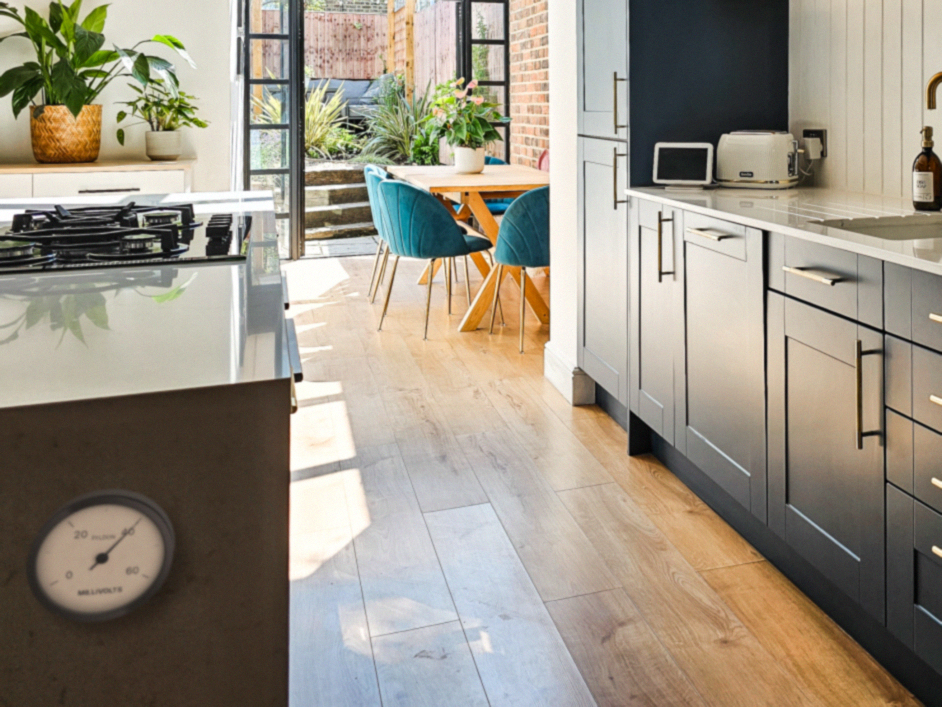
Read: 40mV
